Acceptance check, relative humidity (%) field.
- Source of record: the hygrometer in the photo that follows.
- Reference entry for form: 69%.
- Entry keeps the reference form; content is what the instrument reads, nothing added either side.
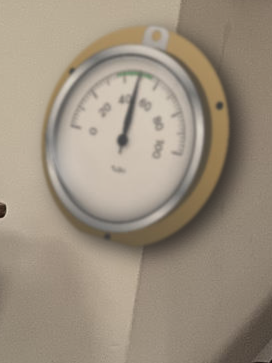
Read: 50%
